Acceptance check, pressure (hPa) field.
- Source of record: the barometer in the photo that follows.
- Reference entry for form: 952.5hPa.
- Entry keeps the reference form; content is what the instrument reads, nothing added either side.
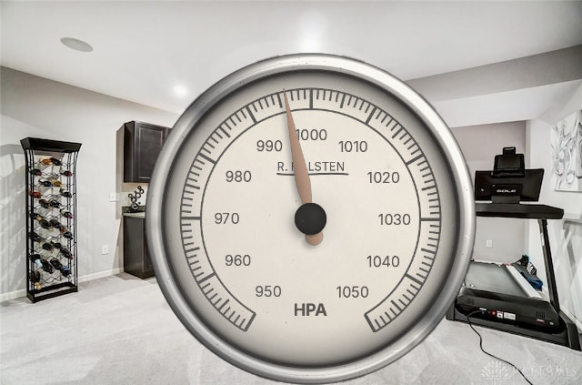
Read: 996hPa
